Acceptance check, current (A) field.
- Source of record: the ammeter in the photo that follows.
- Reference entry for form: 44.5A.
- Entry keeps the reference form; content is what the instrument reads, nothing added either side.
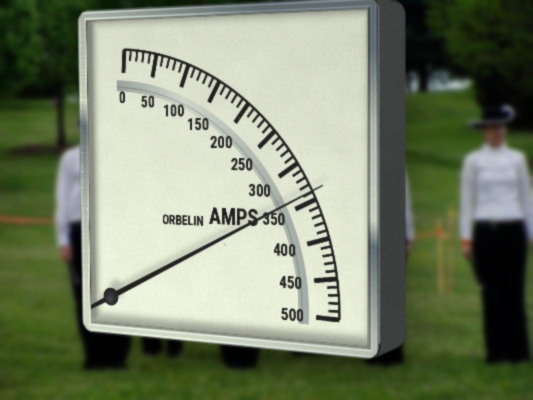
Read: 340A
